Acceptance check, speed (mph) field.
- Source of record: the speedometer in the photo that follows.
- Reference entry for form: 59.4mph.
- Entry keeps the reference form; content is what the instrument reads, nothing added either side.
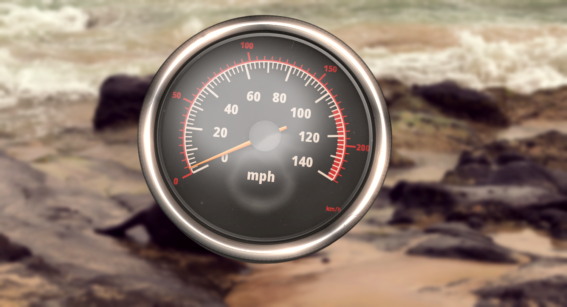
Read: 2mph
